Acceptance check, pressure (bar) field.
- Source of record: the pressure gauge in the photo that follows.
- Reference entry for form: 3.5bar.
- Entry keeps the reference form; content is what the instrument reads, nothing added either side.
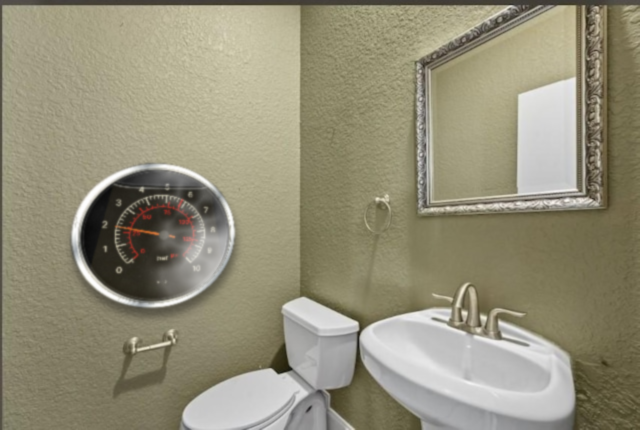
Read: 2bar
